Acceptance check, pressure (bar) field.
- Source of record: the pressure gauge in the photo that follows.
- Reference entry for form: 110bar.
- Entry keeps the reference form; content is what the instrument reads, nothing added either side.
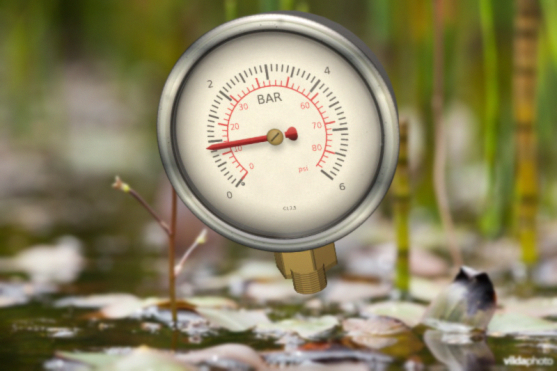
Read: 0.9bar
